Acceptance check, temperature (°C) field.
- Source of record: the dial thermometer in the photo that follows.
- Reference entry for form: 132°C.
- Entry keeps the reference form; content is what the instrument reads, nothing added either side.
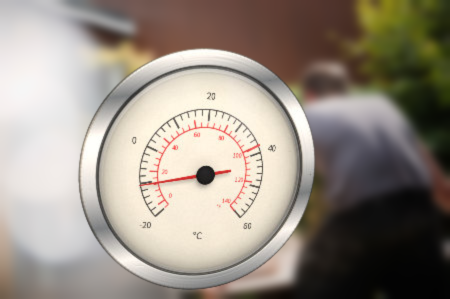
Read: -10°C
